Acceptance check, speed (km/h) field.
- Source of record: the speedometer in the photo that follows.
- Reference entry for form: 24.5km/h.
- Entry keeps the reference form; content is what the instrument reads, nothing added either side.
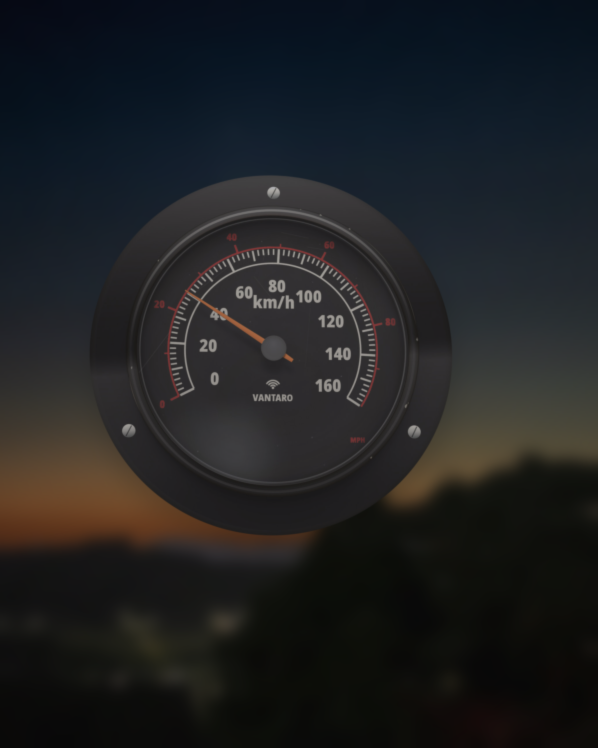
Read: 40km/h
